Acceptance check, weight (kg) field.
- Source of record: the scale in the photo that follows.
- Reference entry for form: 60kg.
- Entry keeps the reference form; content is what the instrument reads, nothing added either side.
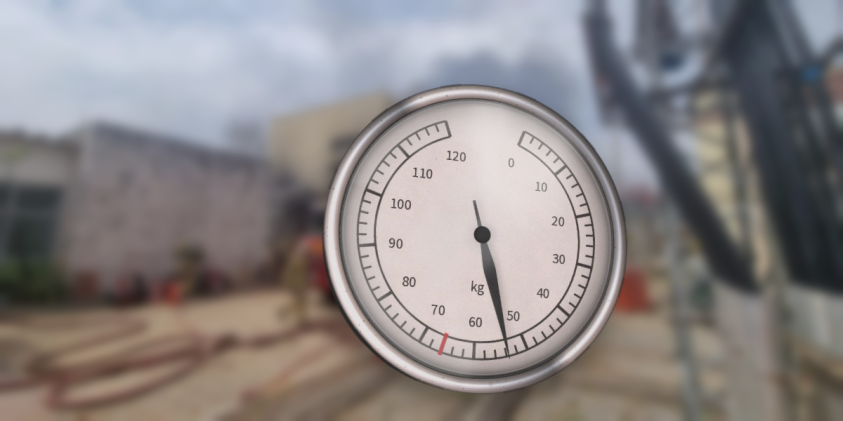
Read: 54kg
